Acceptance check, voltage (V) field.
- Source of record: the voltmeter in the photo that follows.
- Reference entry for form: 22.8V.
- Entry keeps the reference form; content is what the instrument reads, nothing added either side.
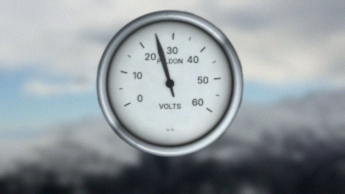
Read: 25V
